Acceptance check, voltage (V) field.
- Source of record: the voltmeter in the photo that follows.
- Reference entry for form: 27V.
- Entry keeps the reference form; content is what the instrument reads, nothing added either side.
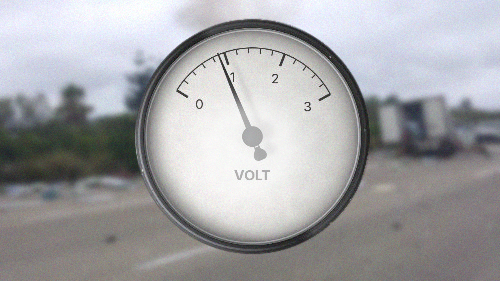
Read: 0.9V
